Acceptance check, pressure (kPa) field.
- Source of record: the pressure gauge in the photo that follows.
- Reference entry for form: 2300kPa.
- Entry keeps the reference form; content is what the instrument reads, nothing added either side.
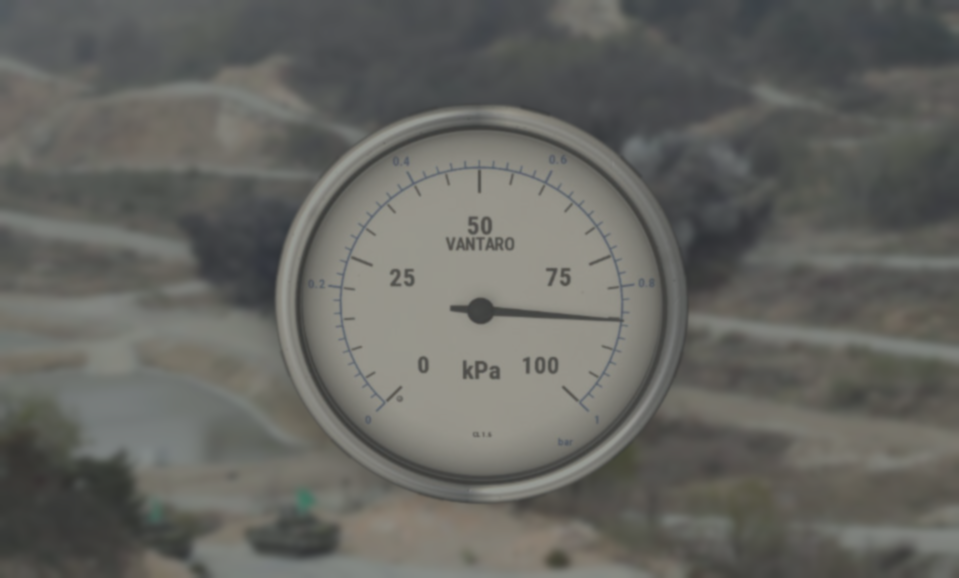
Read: 85kPa
